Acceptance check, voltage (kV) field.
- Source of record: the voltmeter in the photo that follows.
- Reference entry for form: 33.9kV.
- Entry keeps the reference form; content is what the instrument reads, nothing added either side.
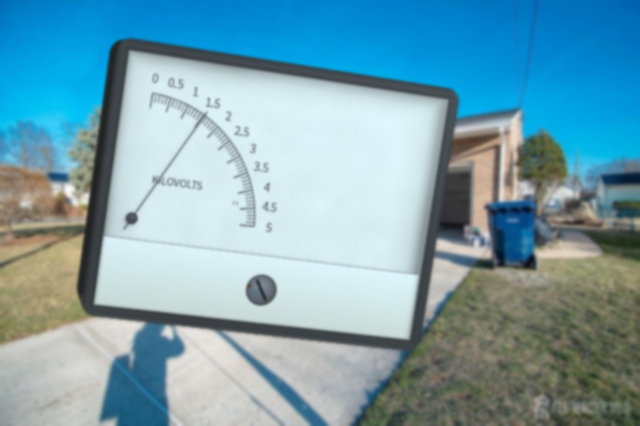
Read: 1.5kV
